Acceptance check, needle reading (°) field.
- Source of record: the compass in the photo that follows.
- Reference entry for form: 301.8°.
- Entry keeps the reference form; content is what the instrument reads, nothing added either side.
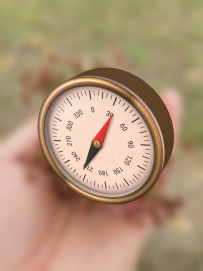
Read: 35°
